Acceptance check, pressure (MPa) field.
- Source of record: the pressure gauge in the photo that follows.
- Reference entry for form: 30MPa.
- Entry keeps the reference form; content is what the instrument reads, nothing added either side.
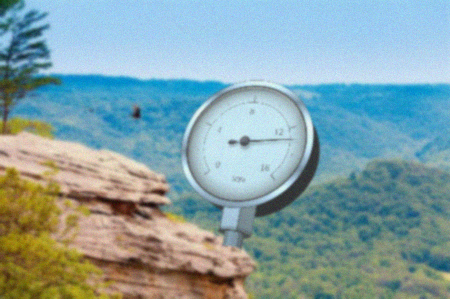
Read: 13MPa
